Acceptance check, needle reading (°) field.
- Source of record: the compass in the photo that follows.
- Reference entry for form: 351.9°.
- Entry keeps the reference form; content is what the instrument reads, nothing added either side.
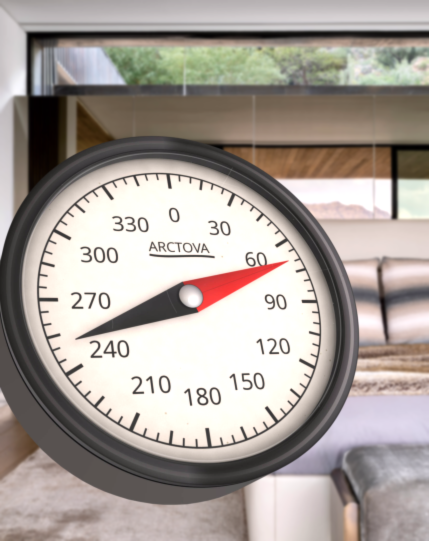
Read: 70°
